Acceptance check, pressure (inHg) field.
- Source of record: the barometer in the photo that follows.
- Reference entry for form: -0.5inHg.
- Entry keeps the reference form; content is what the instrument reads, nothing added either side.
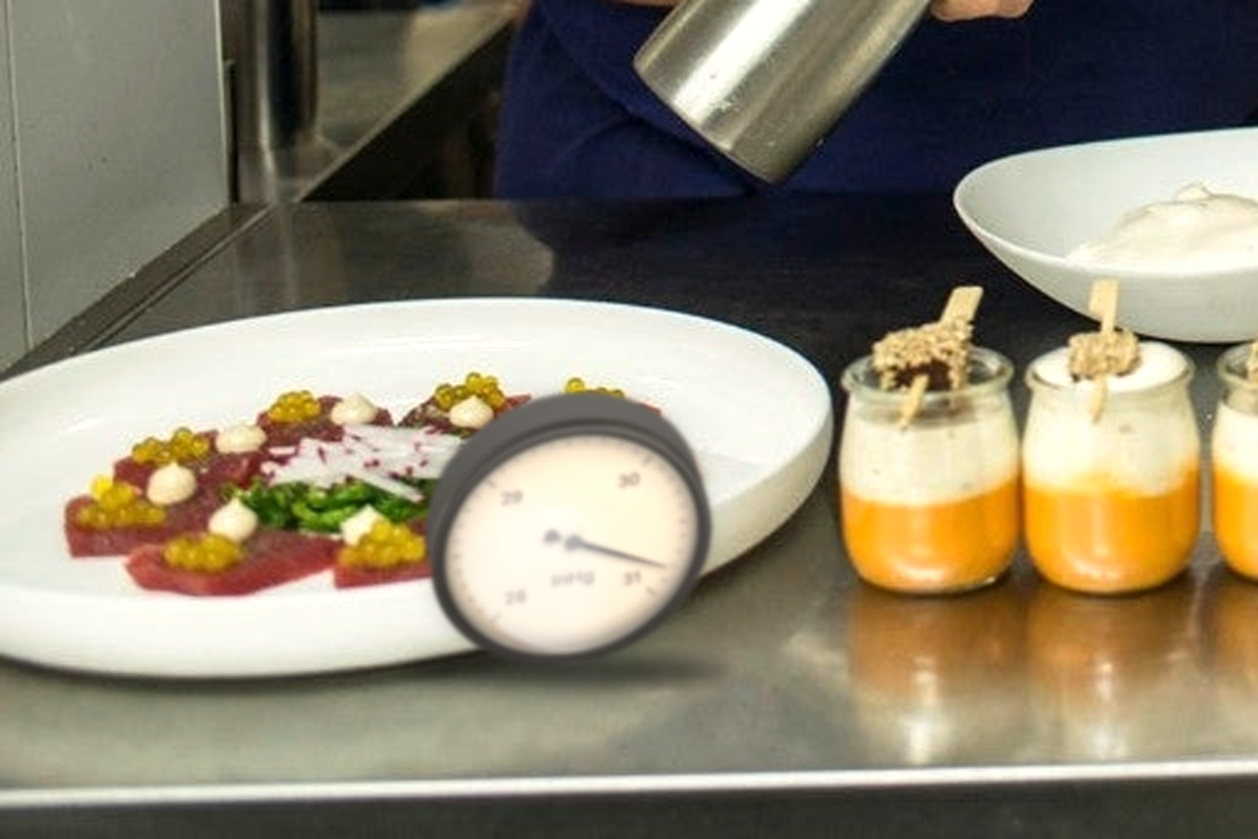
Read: 30.8inHg
